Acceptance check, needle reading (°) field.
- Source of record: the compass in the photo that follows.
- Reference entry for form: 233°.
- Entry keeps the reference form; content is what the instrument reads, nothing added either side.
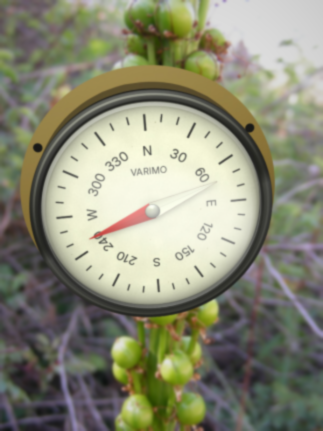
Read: 250°
